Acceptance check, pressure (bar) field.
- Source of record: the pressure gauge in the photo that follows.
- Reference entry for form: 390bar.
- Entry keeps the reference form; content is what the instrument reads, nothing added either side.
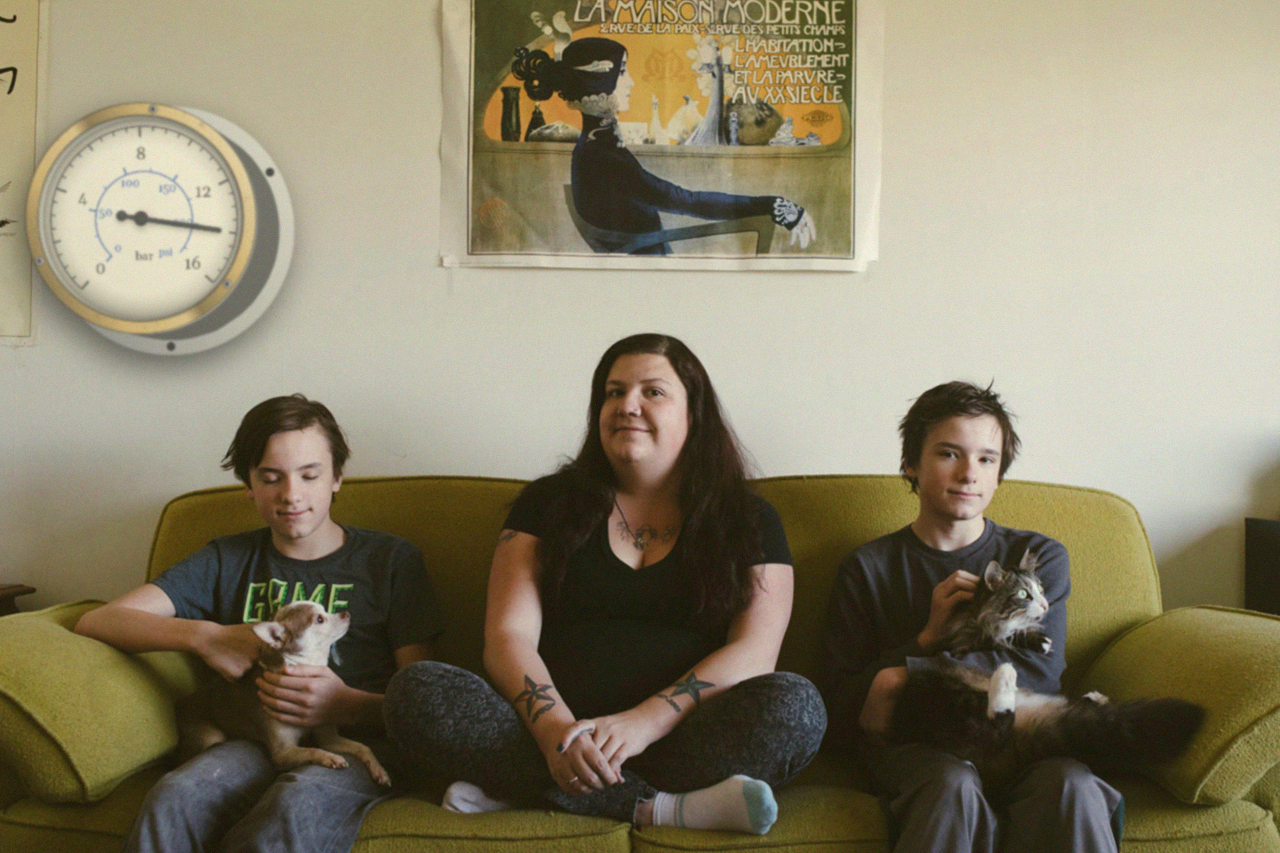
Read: 14bar
